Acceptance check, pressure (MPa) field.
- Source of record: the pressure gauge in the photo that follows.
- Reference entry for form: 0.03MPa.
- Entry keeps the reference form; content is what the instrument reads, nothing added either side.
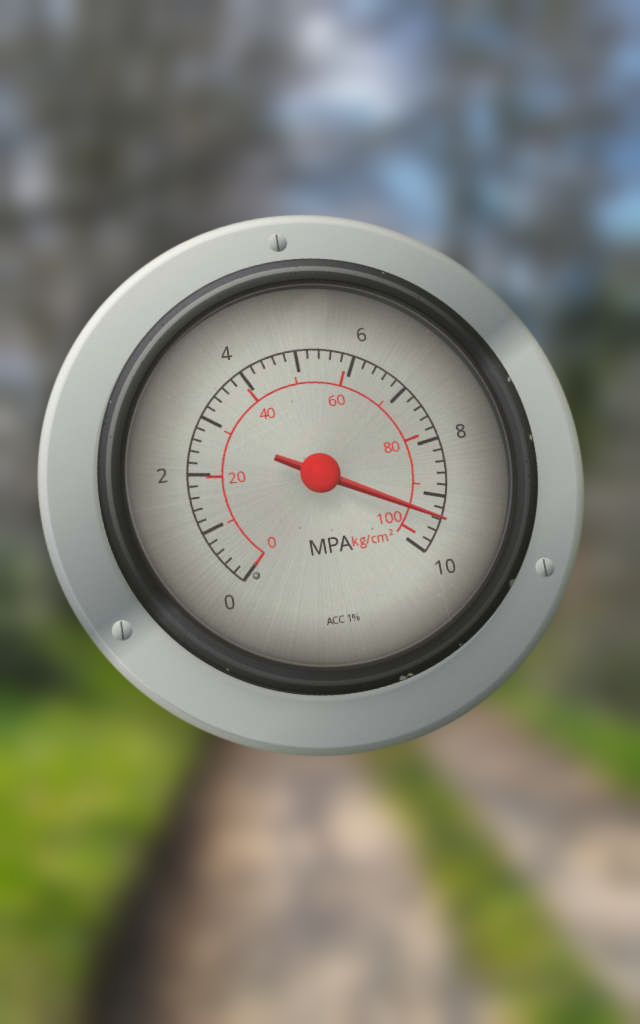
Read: 9.4MPa
